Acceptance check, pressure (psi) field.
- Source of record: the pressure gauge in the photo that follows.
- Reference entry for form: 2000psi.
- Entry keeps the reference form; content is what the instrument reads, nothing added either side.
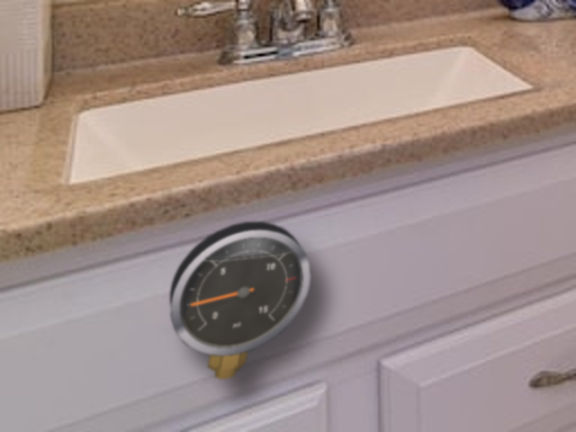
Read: 2psi
